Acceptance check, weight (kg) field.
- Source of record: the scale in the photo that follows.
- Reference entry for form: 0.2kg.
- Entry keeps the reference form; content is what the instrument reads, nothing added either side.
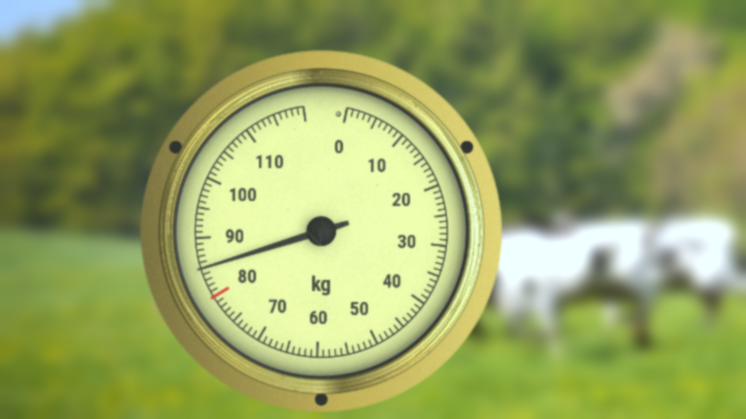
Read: 85kg
